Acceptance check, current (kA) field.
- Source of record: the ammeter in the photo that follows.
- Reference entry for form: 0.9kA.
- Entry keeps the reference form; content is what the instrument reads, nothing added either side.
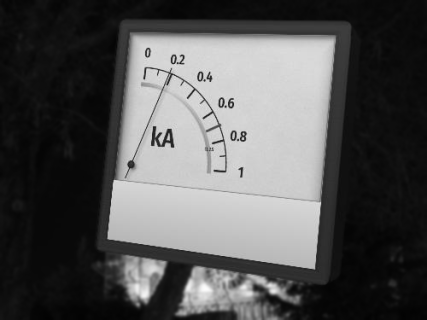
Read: 0.2kA
